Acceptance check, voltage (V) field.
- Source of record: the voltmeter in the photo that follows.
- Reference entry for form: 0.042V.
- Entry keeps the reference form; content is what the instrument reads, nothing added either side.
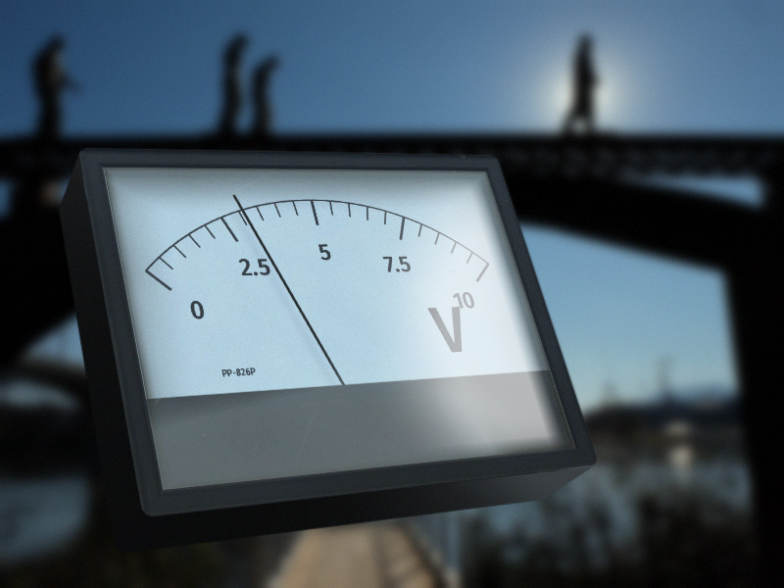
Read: 3V
